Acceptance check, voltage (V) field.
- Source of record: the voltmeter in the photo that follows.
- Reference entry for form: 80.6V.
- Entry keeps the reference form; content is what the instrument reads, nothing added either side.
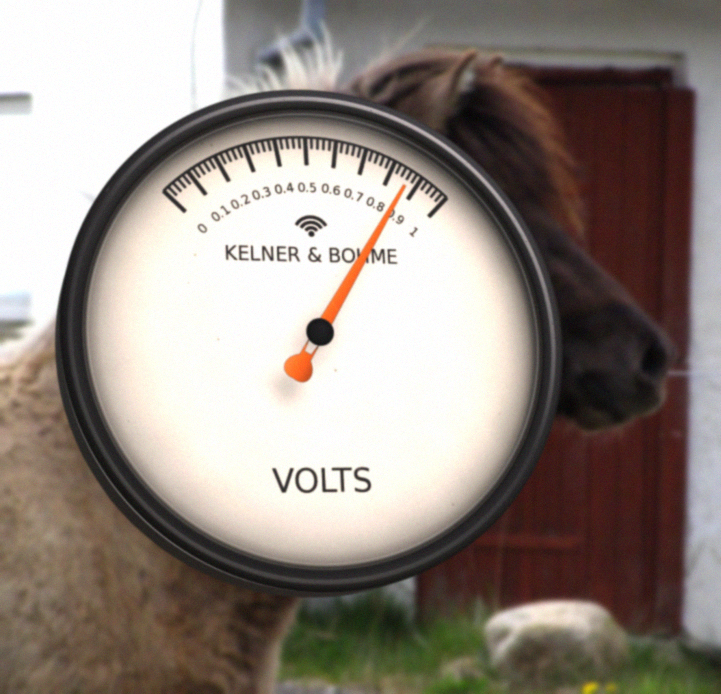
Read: 0.86V
